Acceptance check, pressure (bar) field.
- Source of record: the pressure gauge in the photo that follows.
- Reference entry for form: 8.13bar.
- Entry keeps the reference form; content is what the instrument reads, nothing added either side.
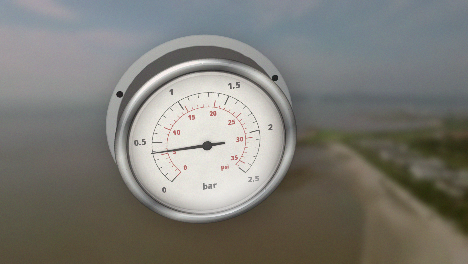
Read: 0.4bar
